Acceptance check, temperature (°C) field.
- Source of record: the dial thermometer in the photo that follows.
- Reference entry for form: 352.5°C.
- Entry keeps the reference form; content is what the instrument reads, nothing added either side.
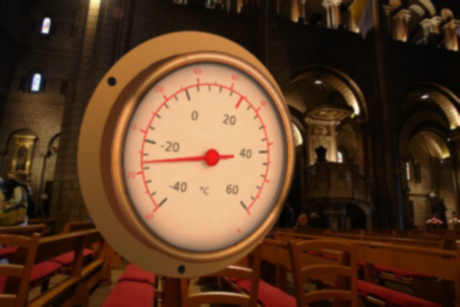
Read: -26°C
